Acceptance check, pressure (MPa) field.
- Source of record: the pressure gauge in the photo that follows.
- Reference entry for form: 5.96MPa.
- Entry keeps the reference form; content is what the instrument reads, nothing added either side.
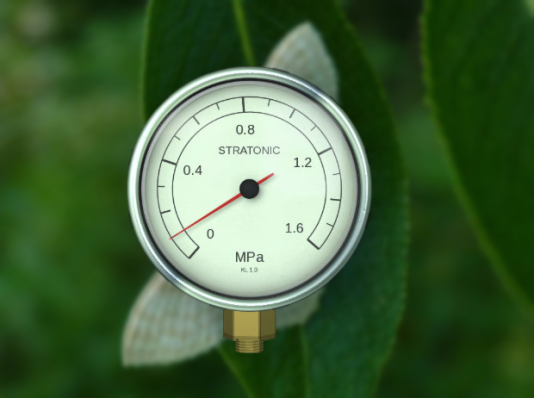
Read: 0.1MPa
